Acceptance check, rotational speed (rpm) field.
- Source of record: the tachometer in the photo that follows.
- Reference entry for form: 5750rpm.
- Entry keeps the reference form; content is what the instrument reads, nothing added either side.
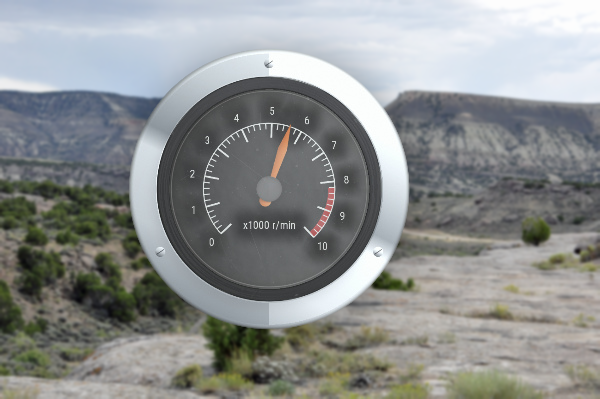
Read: 5600rpm
